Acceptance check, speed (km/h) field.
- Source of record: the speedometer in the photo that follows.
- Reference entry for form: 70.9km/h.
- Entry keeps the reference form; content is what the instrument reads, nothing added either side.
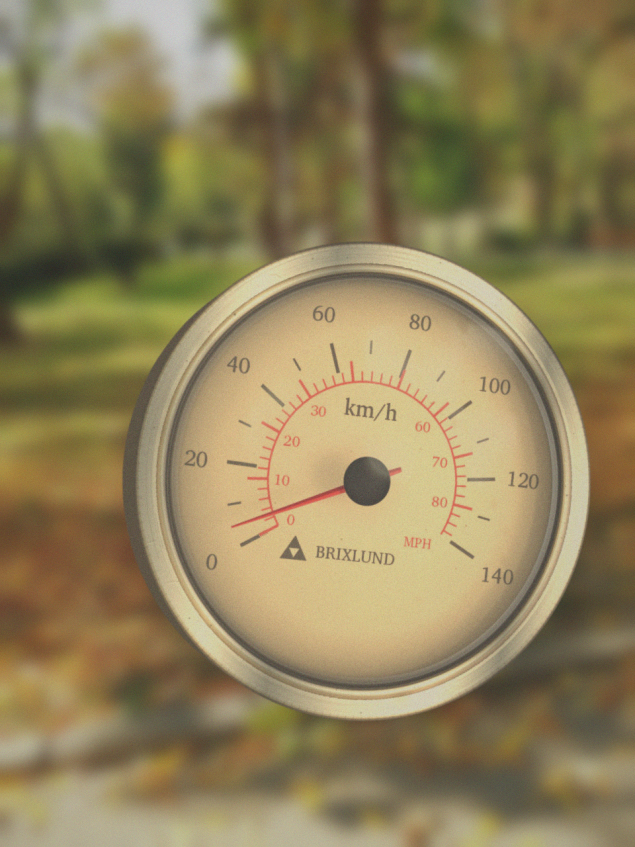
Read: 5km/h
